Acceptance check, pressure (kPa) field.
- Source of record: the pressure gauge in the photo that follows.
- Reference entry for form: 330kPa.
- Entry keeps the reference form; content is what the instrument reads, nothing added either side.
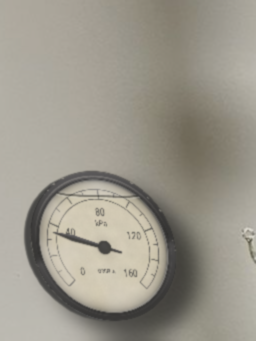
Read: 35kPa
